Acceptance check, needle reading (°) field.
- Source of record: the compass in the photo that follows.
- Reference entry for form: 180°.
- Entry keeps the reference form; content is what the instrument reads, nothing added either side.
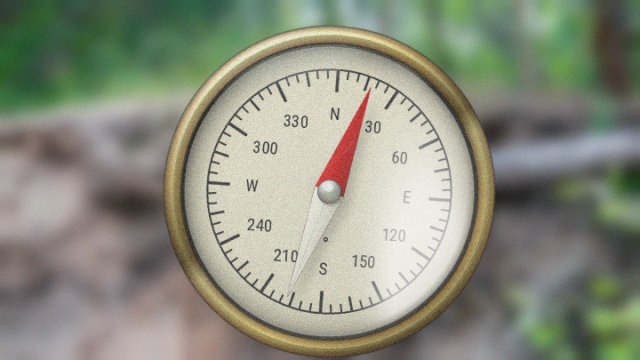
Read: 17.5°
